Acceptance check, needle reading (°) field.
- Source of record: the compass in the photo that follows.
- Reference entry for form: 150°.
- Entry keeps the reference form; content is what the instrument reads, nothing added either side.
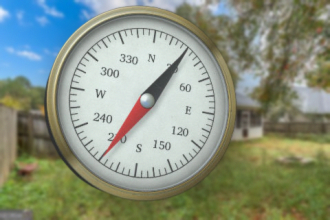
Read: 210°
